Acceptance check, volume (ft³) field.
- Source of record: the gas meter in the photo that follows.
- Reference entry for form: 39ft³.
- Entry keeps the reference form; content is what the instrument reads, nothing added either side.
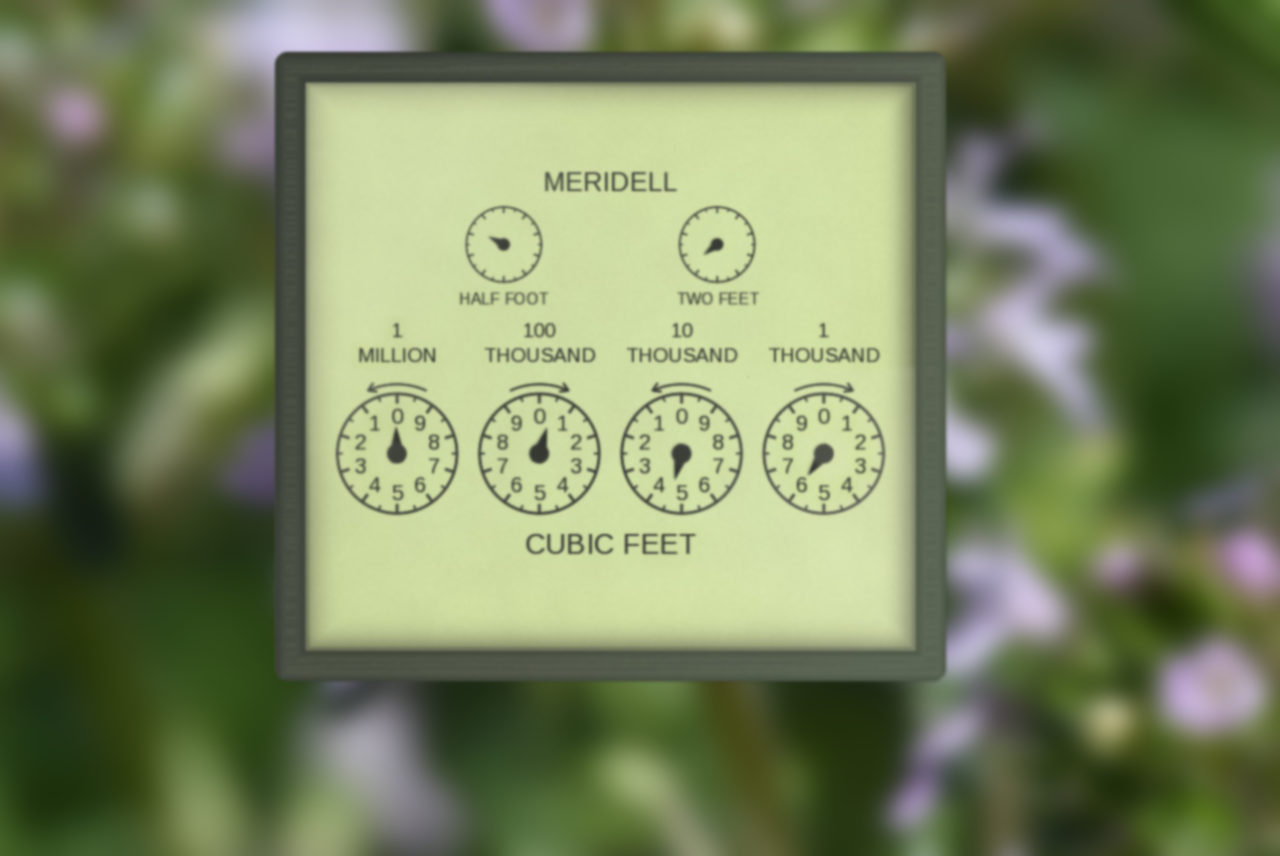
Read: 4600ft³
